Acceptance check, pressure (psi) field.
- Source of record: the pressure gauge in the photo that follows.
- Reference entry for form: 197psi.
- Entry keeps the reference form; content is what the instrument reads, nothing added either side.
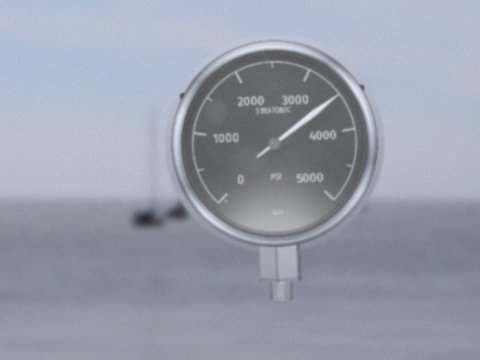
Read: 3500psi
